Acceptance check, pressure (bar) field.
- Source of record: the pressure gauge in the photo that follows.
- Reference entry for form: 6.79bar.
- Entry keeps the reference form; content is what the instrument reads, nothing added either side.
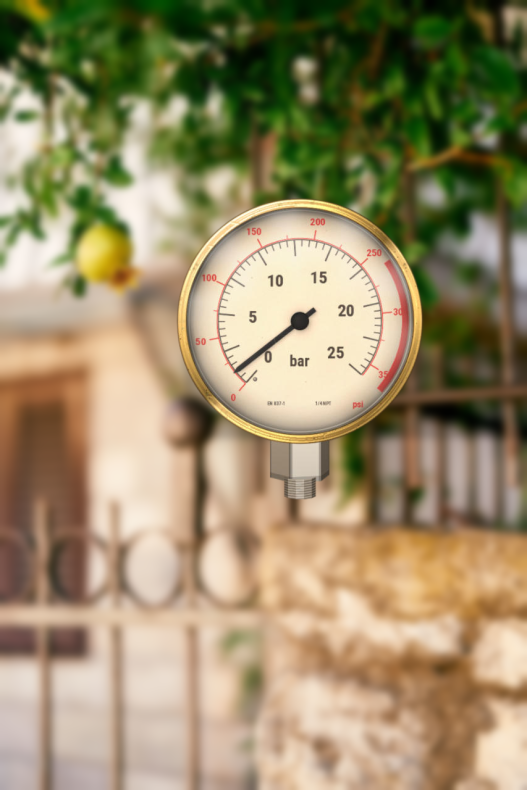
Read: 1bar
